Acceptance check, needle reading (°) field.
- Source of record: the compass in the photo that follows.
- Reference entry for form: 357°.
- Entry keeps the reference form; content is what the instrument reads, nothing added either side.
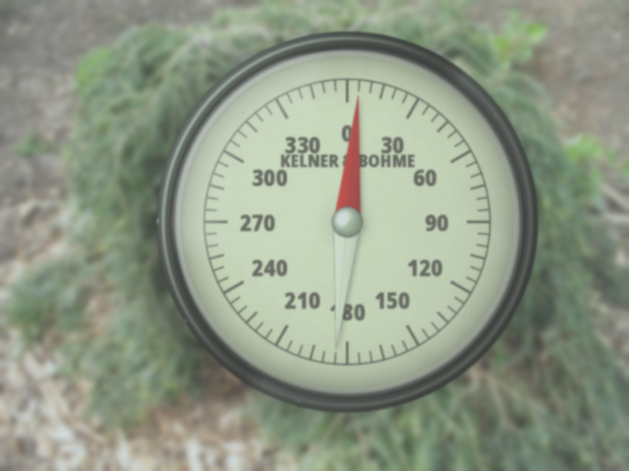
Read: 5°
